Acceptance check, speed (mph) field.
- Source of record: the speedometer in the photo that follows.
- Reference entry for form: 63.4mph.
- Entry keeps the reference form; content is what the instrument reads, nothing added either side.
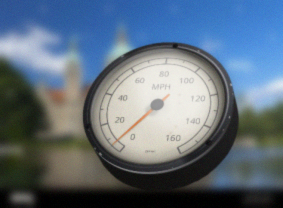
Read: 5mph
